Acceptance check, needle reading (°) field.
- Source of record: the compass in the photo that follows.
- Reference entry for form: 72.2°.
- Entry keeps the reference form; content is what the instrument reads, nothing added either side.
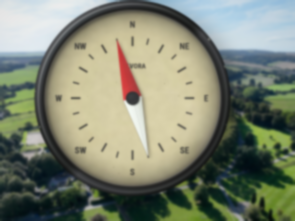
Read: 345°
